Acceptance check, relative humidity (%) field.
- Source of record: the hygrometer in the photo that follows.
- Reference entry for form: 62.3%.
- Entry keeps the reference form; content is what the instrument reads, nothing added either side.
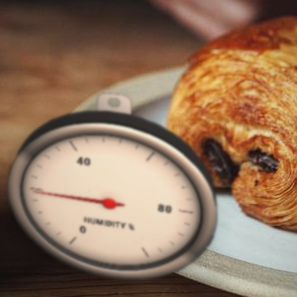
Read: 20%
